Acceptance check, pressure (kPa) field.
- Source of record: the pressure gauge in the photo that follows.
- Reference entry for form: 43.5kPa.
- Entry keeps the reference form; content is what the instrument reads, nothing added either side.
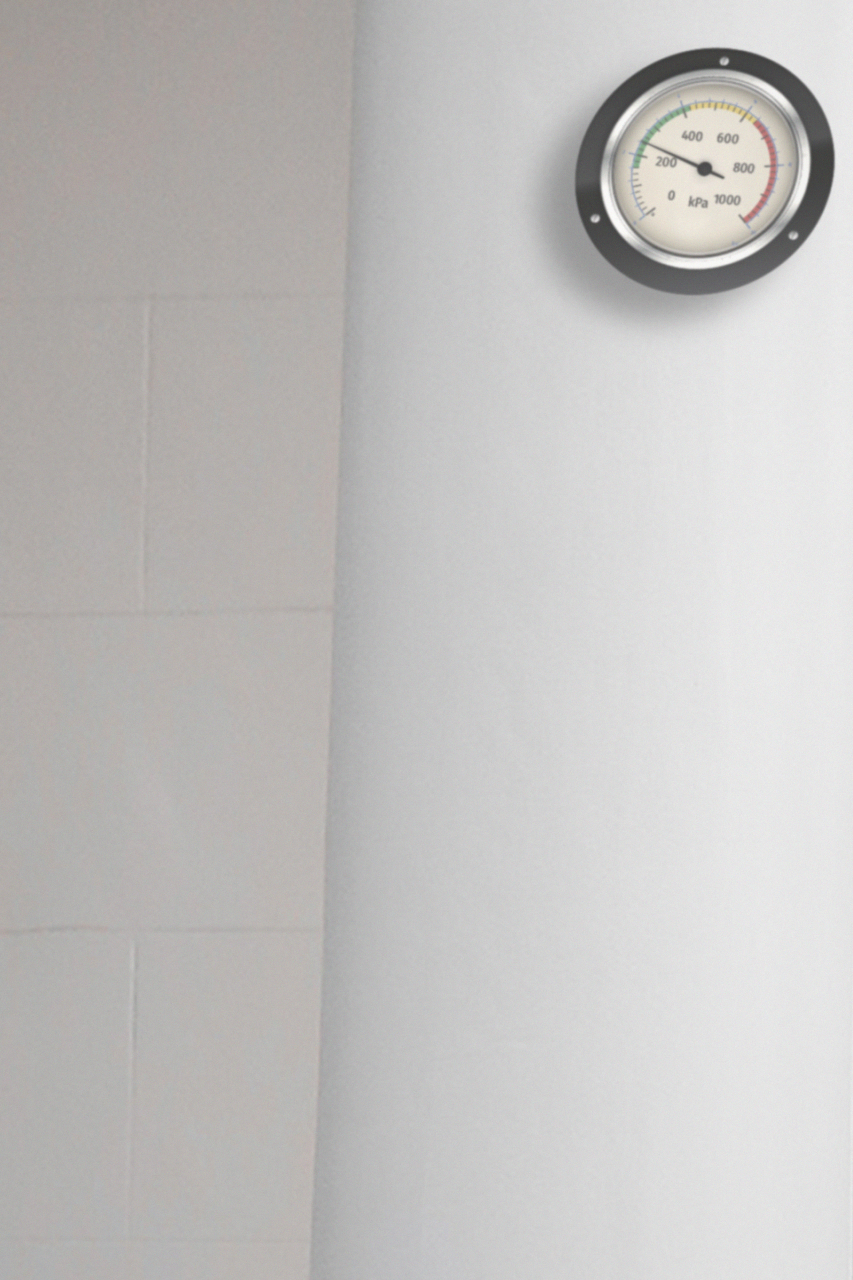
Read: 240kPa
